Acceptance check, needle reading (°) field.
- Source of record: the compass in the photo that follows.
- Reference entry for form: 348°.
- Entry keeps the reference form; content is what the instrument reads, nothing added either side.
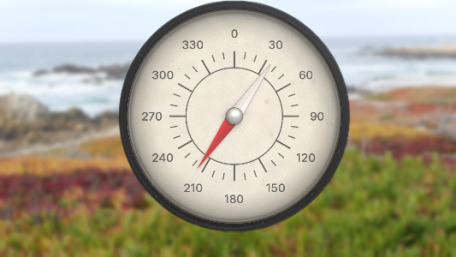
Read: 215°
